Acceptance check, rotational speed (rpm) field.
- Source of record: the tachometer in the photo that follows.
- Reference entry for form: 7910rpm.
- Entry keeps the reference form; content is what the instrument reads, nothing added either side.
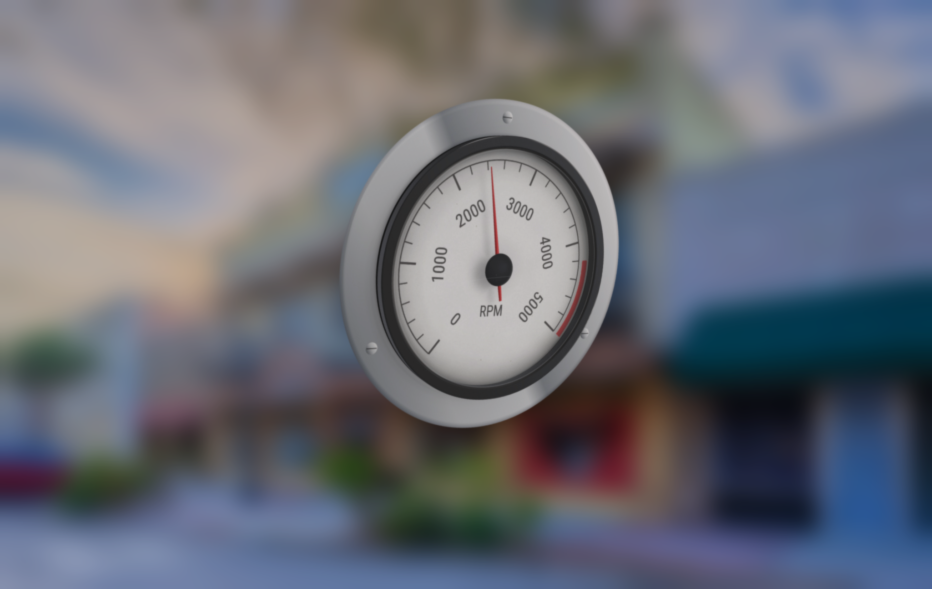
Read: 2400rpm
